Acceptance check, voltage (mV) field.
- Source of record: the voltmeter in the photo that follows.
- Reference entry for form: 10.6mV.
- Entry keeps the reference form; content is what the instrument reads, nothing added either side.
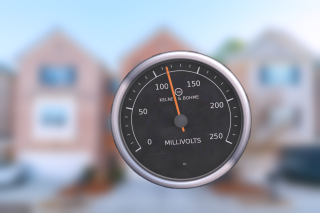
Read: 115mV
